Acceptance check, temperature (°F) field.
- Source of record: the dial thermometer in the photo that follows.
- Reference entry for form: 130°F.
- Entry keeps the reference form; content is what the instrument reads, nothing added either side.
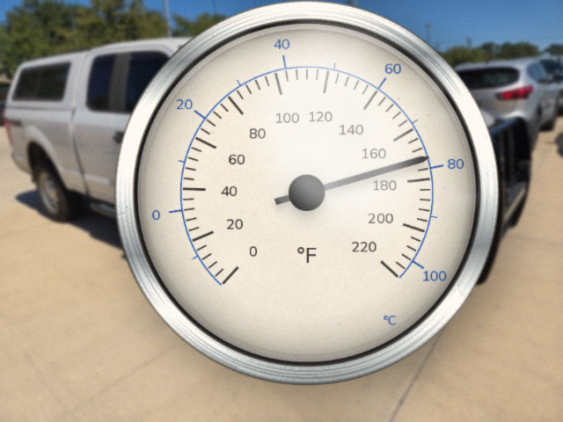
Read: 172°F
